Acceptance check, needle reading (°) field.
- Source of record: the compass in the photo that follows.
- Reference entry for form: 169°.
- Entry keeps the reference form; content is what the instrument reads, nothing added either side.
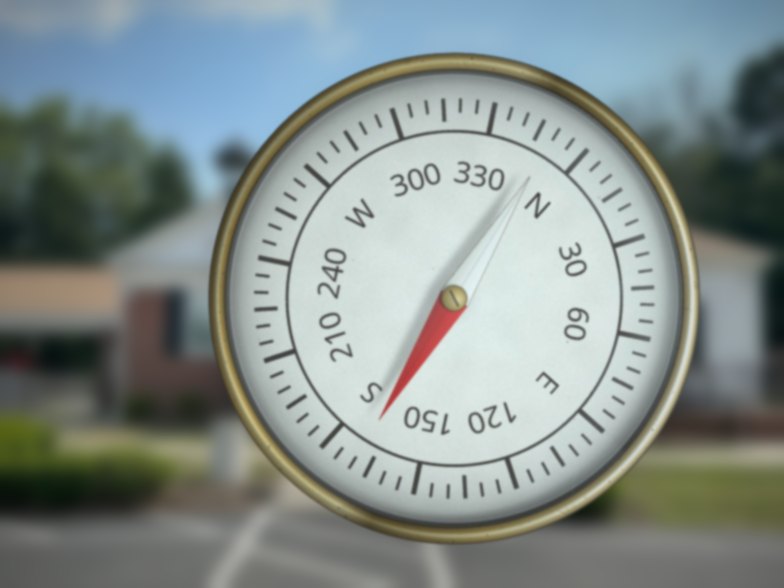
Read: 170°
